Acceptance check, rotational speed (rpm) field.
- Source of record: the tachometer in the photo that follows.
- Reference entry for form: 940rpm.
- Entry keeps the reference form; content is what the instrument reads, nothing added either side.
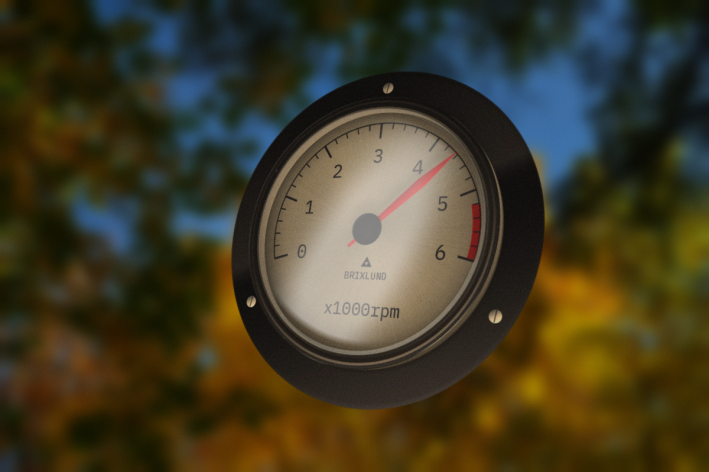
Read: 4400rpm
